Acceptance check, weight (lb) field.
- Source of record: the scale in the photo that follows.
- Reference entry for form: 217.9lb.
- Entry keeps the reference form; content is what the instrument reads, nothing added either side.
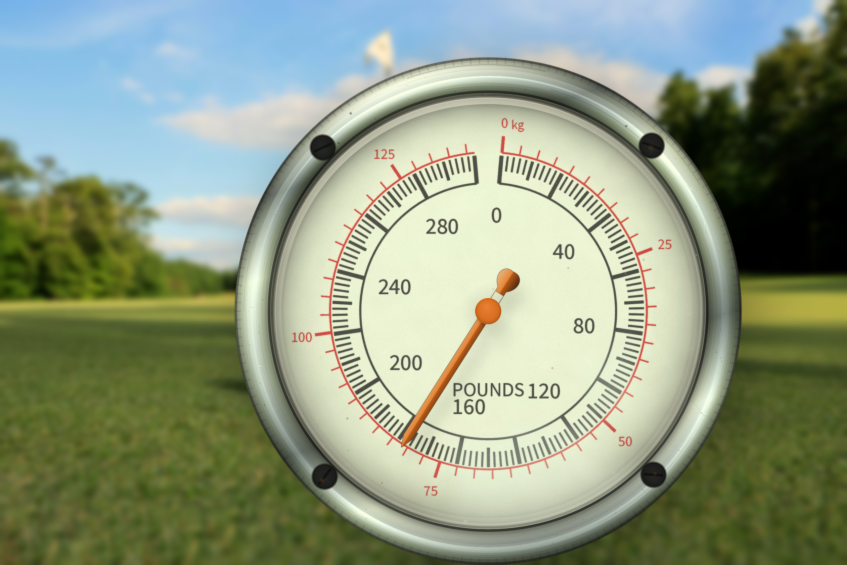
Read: 178lb
